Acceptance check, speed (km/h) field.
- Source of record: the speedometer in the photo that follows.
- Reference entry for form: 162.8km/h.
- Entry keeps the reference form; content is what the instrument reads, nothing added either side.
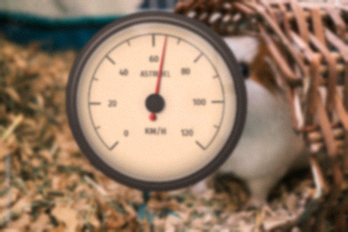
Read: 65km/h
